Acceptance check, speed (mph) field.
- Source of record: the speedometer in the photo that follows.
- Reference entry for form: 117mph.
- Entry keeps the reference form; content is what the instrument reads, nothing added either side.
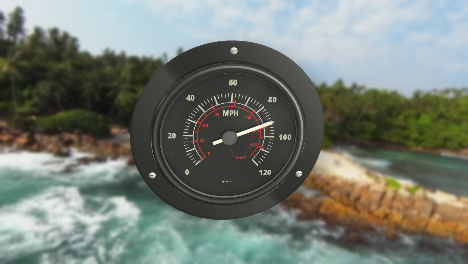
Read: 90mph
